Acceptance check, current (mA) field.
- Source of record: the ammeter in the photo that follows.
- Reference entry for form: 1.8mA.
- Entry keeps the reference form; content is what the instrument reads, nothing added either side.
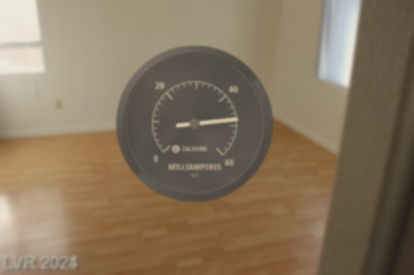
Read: 48mA
